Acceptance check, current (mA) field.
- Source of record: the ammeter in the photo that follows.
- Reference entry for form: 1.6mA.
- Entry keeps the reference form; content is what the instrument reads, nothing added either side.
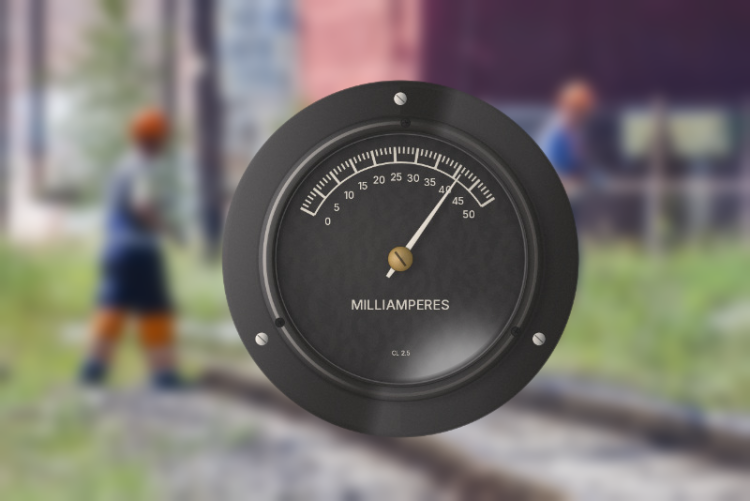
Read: 41mA
